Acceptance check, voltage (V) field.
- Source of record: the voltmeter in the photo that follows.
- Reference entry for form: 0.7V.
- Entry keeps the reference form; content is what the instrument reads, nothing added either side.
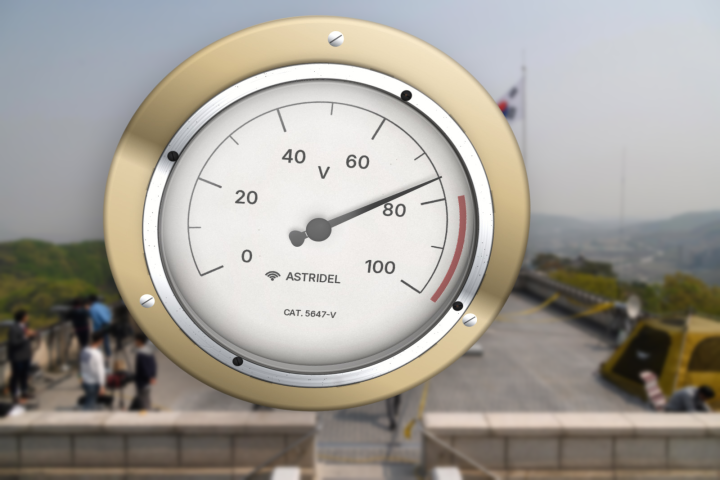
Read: 75V
